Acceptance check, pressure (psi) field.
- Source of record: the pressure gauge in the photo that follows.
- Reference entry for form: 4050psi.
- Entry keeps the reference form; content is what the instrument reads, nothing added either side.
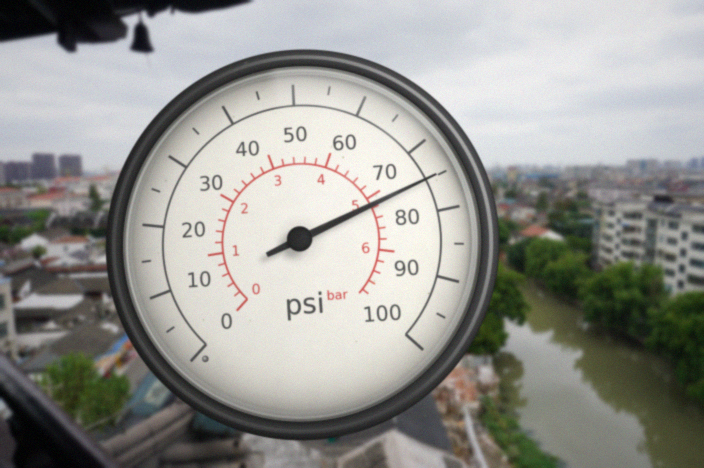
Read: 75psi
